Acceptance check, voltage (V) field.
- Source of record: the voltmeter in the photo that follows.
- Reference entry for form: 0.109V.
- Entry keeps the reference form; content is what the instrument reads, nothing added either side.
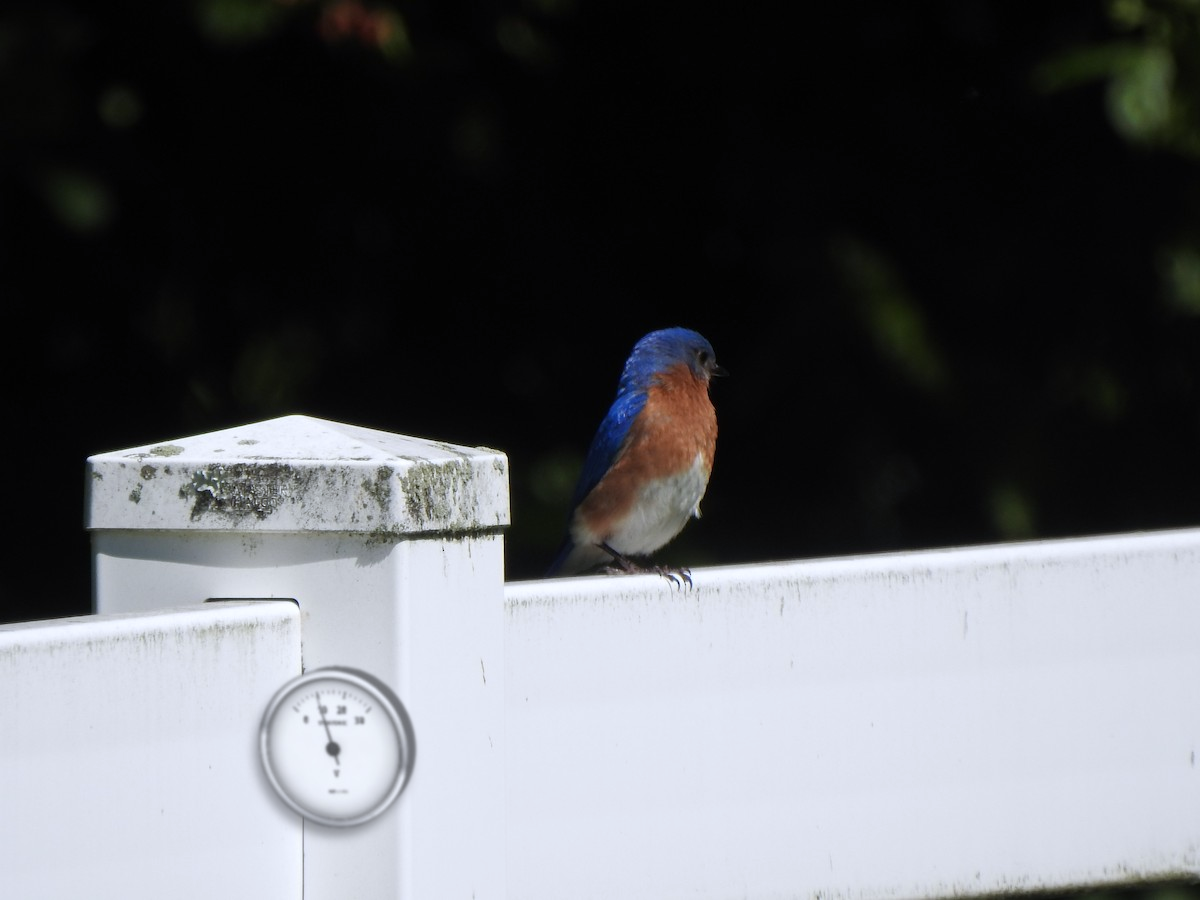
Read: 10V
